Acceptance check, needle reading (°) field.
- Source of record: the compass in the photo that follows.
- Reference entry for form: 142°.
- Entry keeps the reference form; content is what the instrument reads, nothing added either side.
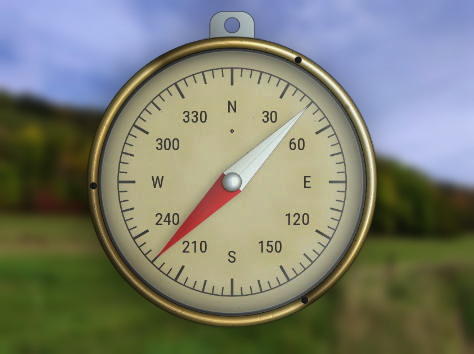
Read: 225°
